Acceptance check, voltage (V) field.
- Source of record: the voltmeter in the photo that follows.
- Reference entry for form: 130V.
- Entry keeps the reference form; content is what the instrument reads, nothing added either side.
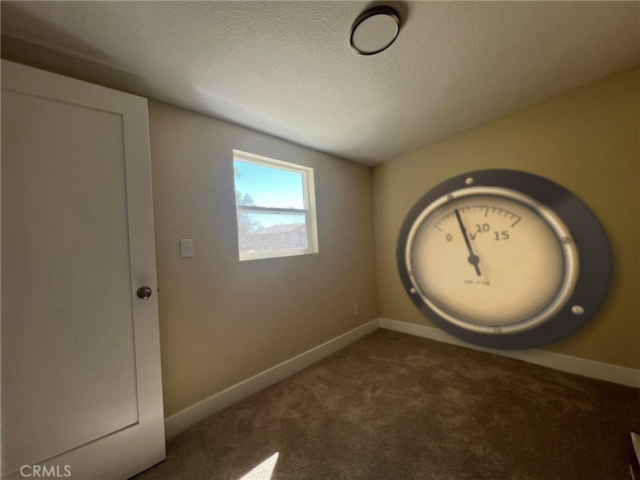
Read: 5V
